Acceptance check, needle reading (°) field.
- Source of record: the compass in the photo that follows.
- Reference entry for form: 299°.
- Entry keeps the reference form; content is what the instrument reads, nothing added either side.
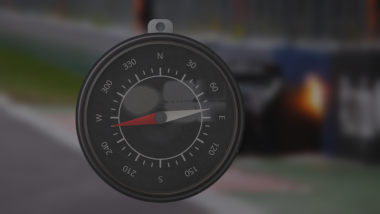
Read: 260°
